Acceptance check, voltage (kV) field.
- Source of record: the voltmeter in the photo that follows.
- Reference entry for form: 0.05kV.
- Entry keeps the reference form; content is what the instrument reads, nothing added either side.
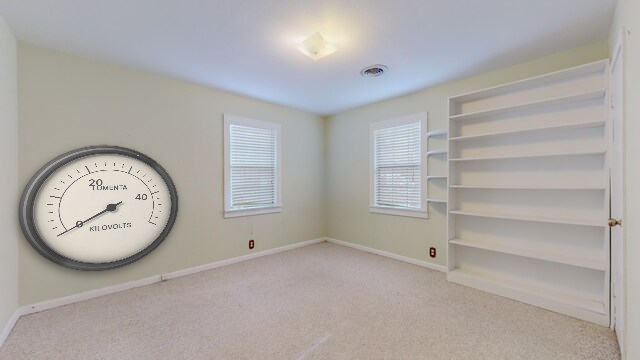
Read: 0kV
